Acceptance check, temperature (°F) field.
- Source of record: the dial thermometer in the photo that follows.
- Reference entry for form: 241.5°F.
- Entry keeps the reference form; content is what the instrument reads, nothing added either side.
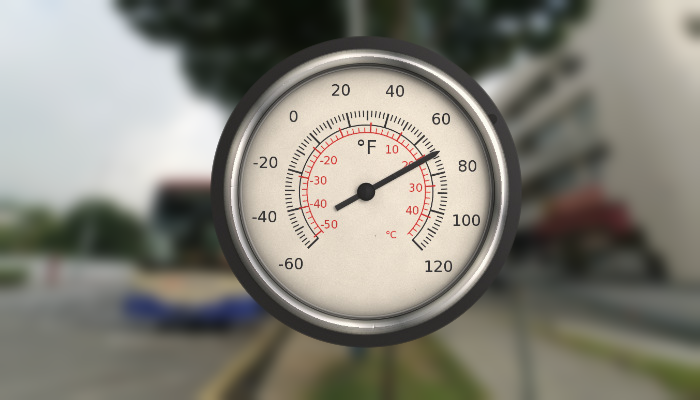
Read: 70°F
